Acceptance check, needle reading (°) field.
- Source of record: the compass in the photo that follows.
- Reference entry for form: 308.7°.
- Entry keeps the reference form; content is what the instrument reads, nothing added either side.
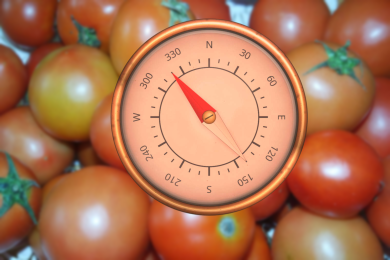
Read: 320°
